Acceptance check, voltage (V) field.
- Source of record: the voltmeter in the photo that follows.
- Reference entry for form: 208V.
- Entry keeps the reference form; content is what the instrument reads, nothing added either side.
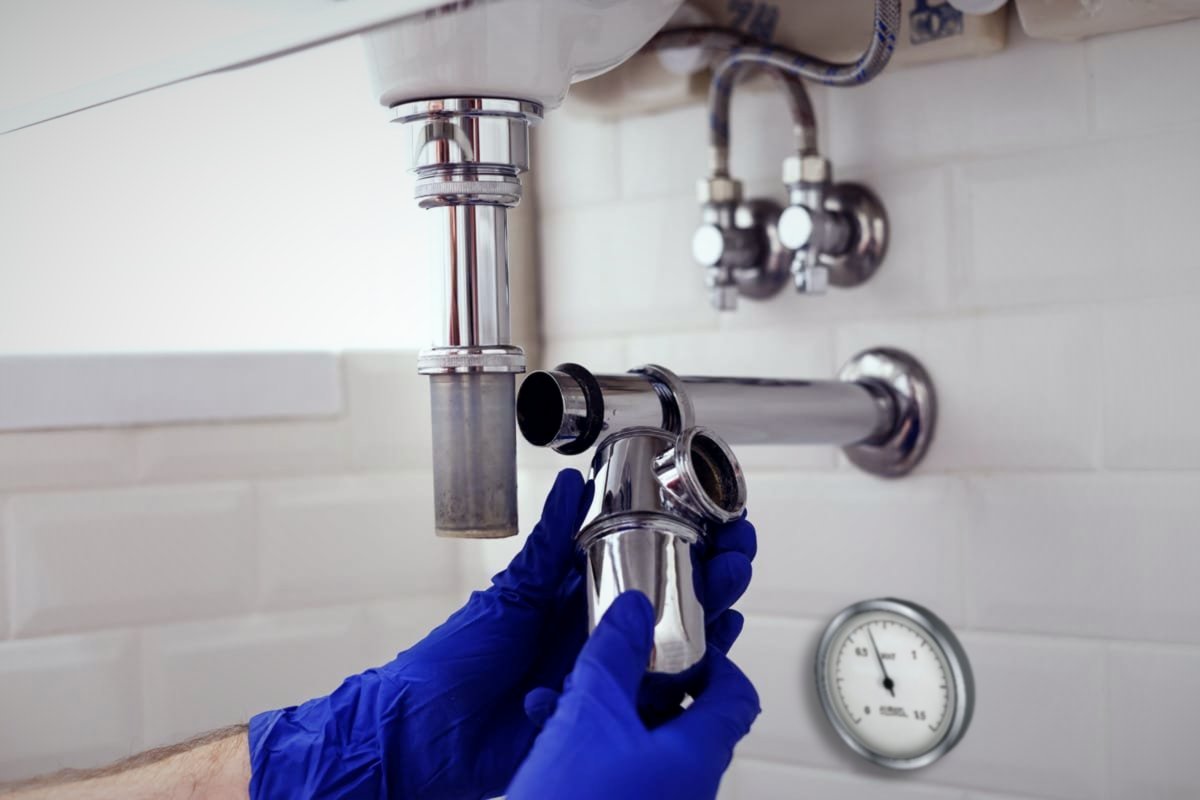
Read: 0.65V
